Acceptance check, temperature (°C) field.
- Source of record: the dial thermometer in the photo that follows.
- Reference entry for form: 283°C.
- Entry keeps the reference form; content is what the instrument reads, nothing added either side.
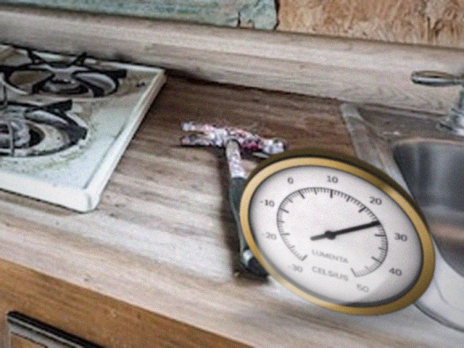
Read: 25°C
